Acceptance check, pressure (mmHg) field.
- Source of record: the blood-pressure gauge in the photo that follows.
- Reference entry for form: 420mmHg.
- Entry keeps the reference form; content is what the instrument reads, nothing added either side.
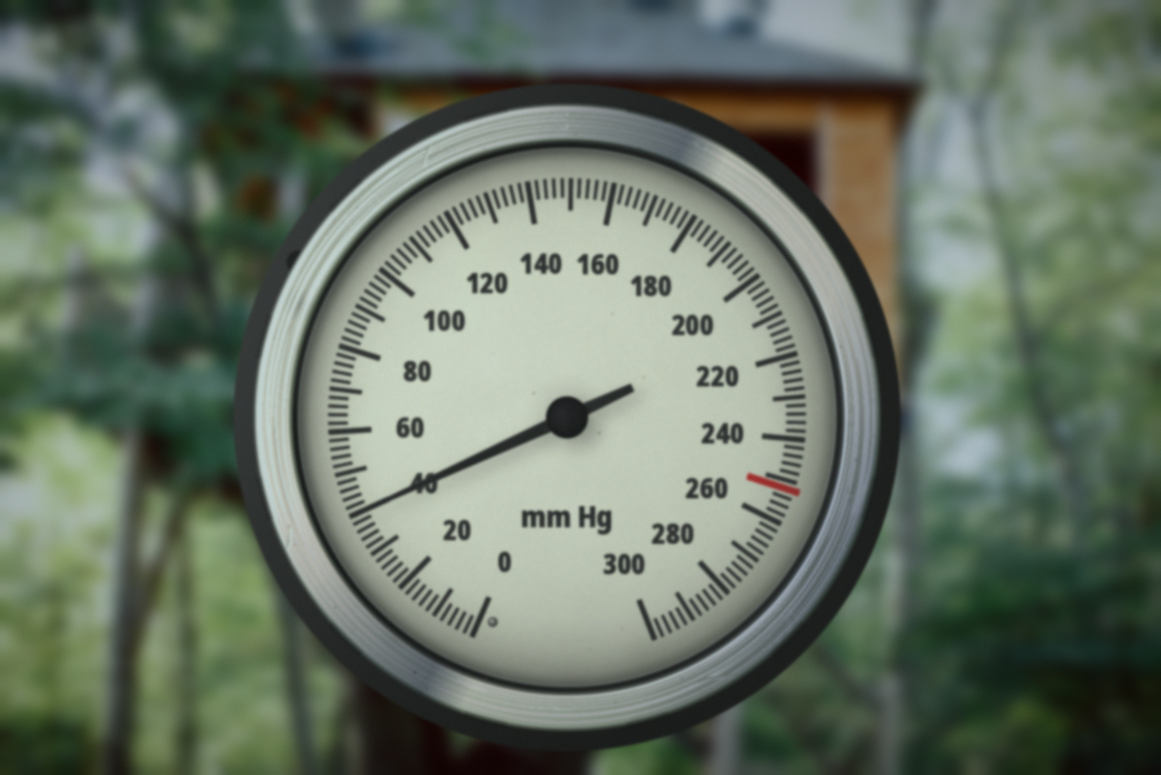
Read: 40mmHg
